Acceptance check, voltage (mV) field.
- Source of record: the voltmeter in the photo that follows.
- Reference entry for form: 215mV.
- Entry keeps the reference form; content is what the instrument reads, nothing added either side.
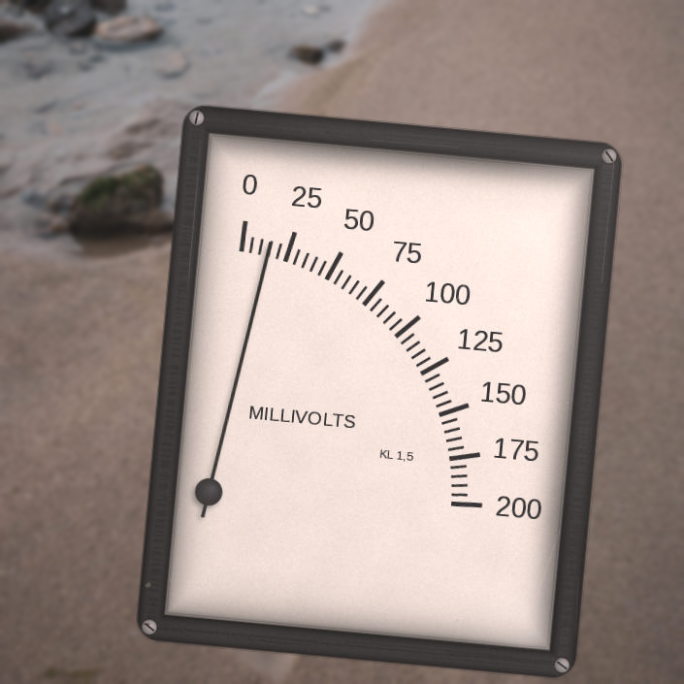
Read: 15mV
